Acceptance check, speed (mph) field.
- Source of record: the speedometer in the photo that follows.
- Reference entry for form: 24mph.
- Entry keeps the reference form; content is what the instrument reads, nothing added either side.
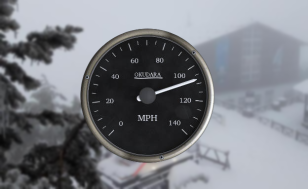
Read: 107.5mph
